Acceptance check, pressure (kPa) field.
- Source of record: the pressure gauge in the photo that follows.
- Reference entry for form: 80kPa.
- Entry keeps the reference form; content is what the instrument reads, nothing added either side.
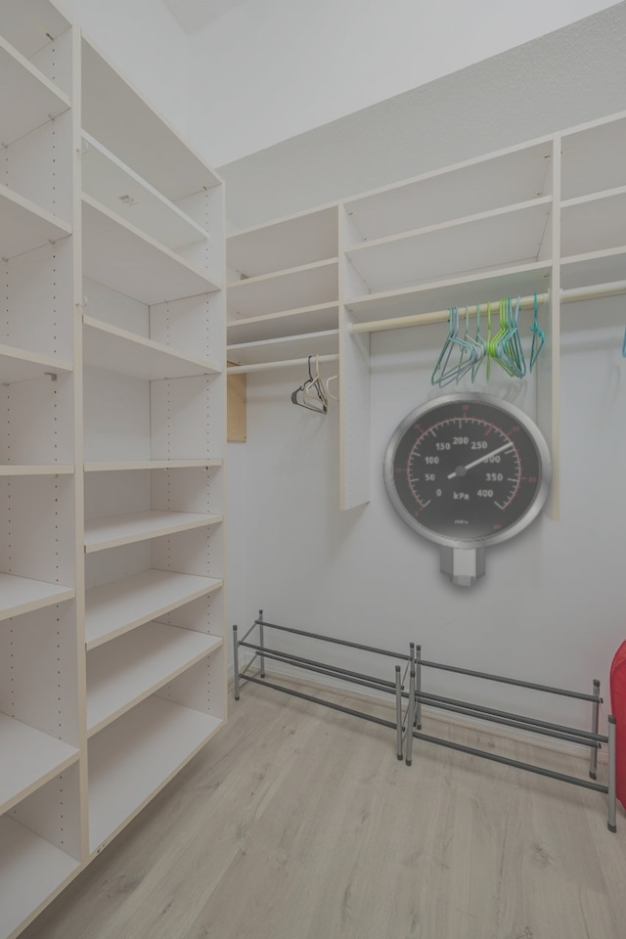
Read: 290kPa
